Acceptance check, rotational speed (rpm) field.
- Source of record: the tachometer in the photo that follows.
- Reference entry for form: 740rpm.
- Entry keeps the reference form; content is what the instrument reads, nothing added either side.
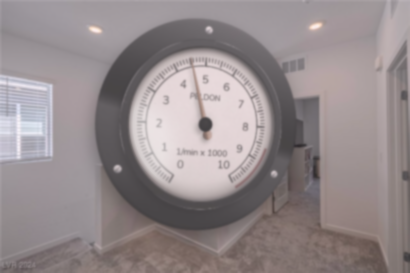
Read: 4500rpm
